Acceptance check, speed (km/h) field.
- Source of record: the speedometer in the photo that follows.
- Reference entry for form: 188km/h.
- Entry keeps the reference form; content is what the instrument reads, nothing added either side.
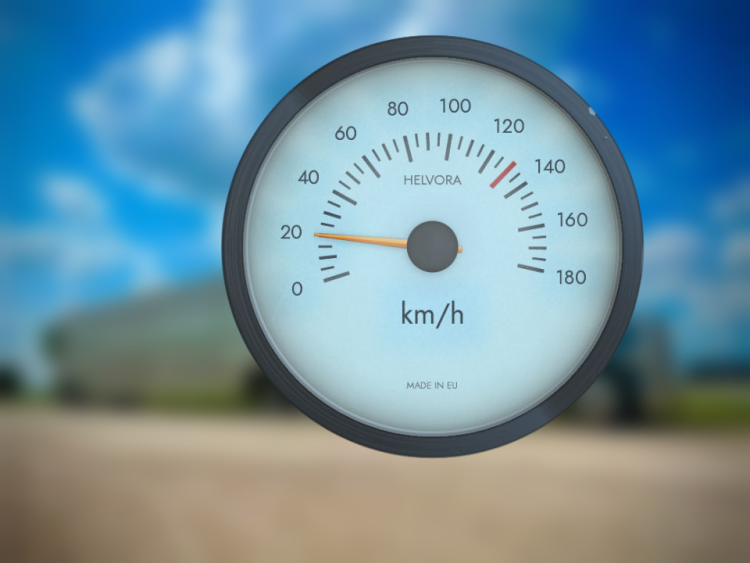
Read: 20km/h
